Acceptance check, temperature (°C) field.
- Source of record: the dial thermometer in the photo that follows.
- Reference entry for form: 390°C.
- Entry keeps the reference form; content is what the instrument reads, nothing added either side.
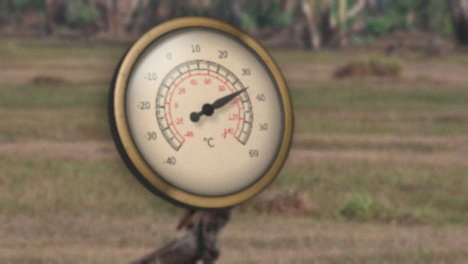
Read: 35°C
